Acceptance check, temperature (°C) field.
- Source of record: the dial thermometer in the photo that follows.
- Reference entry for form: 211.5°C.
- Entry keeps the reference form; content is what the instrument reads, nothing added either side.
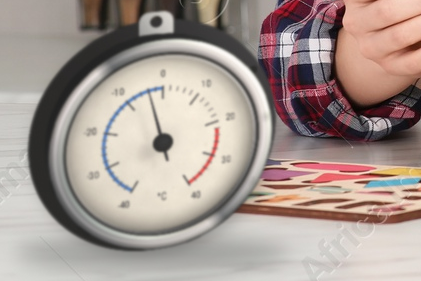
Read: -4°C
